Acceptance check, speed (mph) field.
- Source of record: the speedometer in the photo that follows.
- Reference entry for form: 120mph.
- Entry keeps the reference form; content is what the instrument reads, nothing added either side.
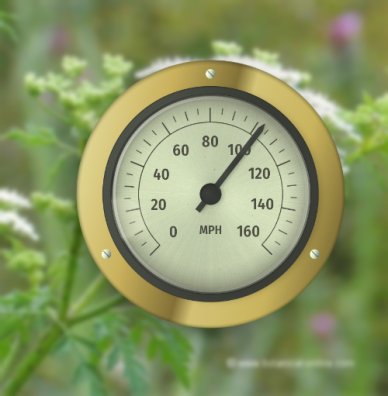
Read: 102.5mph
